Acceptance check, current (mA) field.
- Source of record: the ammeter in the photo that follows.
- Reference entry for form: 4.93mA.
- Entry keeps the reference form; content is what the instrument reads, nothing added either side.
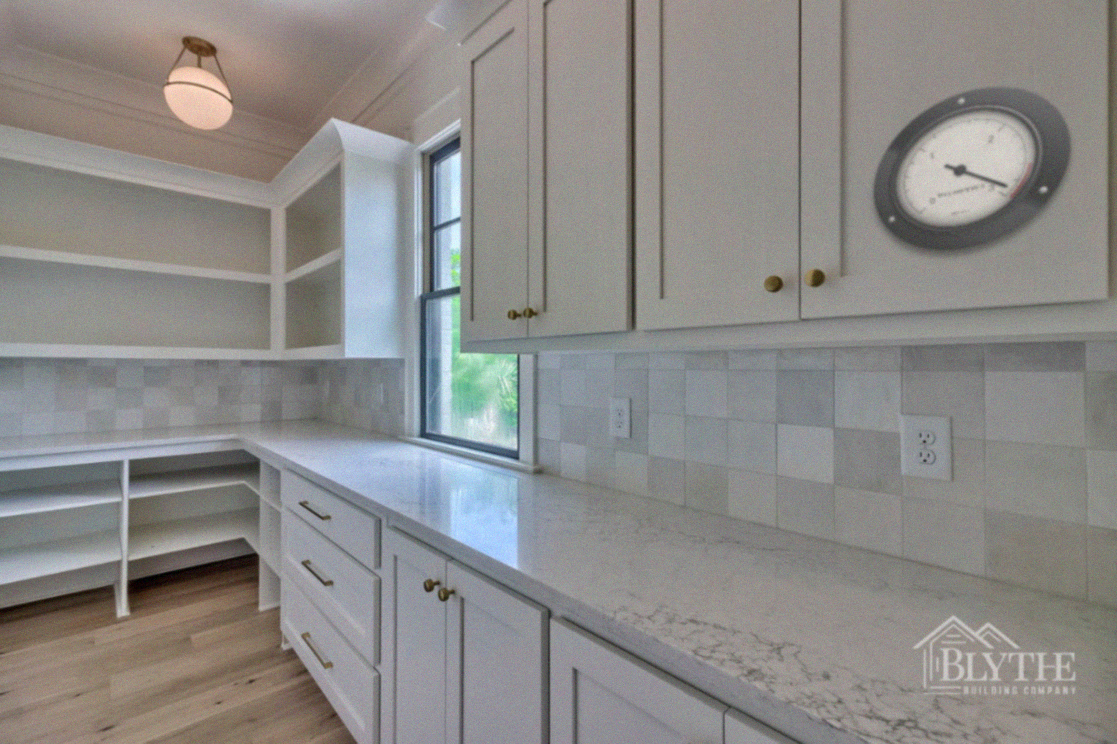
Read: 2.9mA
